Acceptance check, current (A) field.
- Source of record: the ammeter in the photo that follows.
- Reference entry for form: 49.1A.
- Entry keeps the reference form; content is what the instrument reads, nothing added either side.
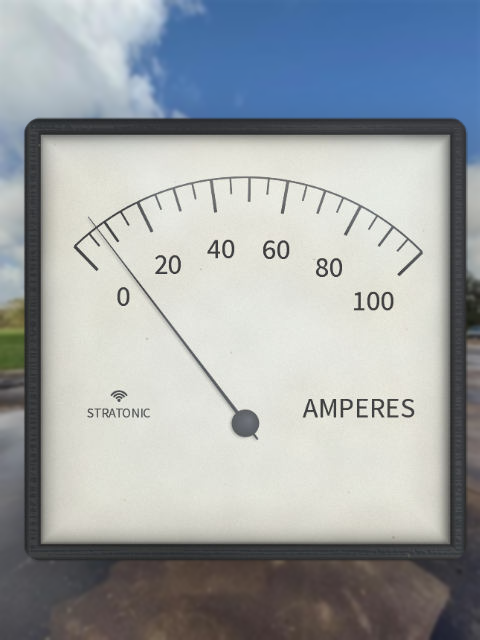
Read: 7.5A
